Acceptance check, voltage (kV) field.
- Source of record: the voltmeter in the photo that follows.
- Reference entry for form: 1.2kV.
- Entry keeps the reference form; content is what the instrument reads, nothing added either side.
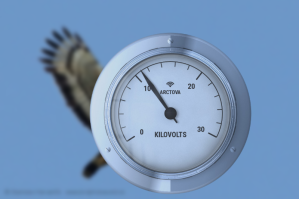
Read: 11kV
